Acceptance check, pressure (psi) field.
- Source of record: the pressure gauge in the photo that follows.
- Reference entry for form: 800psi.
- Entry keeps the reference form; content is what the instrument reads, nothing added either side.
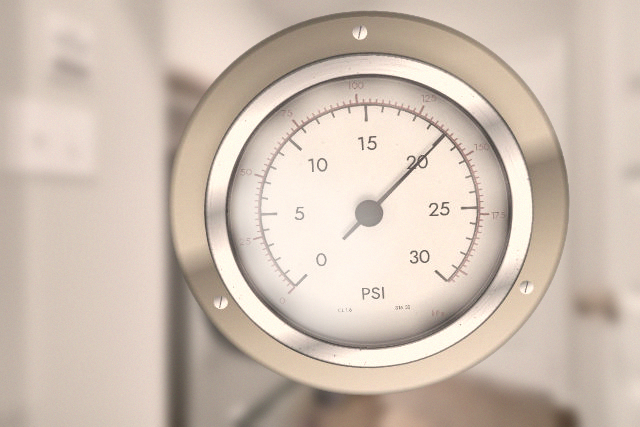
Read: 20psi
